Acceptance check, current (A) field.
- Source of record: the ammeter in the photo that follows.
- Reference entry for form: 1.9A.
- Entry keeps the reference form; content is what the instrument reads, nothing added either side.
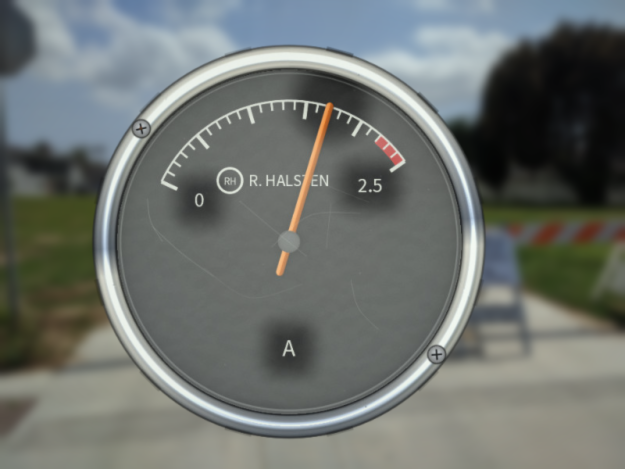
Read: 1.7A
